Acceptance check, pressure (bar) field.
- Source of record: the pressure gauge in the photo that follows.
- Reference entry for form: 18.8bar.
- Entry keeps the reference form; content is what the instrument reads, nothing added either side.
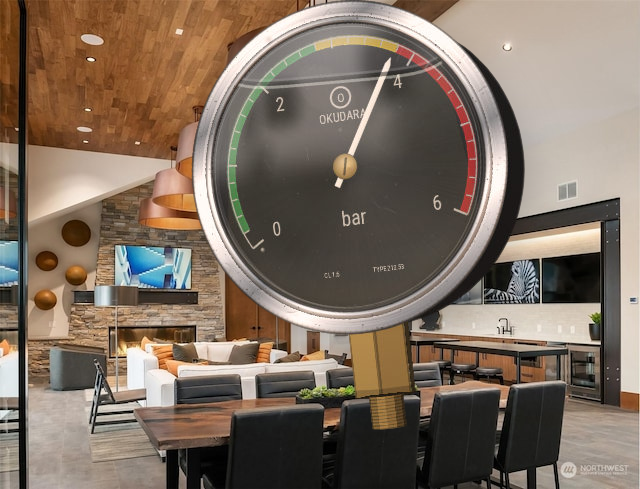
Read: 3.8bar
